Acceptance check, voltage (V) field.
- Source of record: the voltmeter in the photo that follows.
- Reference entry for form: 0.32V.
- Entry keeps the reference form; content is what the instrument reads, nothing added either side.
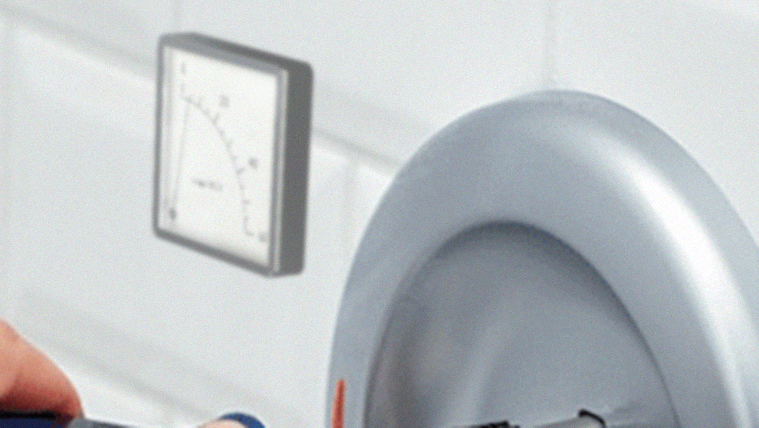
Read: 5V
